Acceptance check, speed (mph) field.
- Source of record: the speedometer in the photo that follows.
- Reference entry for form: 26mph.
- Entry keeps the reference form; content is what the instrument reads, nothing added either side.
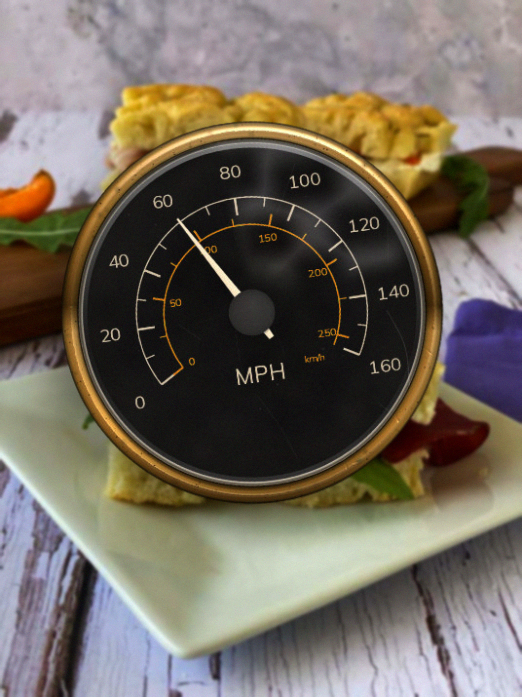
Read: 60mph
